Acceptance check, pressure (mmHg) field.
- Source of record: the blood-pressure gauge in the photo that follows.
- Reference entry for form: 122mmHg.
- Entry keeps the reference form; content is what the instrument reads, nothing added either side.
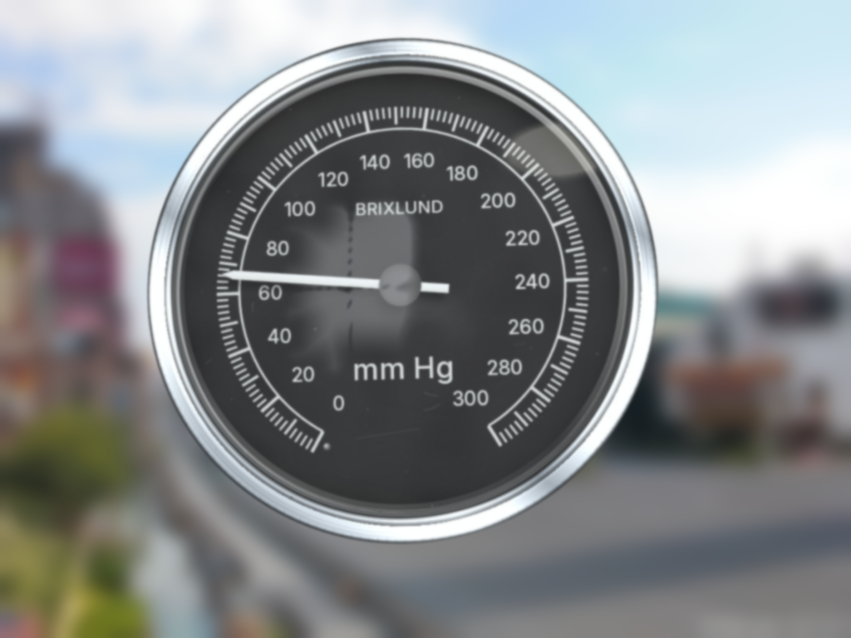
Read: 66mmHg
